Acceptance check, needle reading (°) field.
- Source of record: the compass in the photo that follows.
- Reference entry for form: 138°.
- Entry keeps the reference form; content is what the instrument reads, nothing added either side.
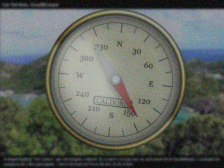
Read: 142.5°
